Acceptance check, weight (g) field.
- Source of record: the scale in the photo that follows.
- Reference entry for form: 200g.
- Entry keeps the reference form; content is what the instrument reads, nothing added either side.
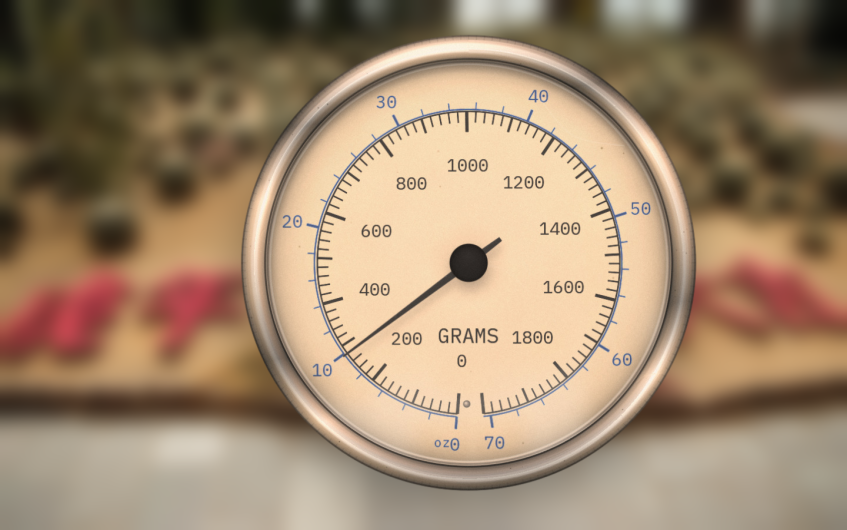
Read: 280g
